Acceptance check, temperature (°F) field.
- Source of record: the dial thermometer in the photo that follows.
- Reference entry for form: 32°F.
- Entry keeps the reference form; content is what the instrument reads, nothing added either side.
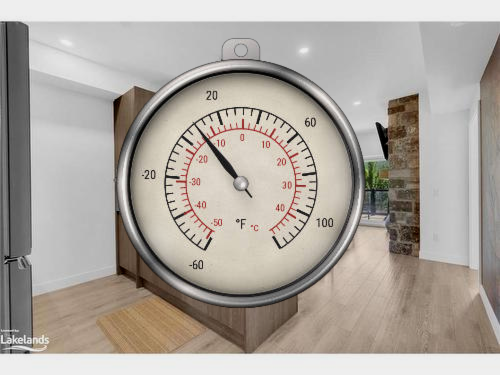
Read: 8°F
